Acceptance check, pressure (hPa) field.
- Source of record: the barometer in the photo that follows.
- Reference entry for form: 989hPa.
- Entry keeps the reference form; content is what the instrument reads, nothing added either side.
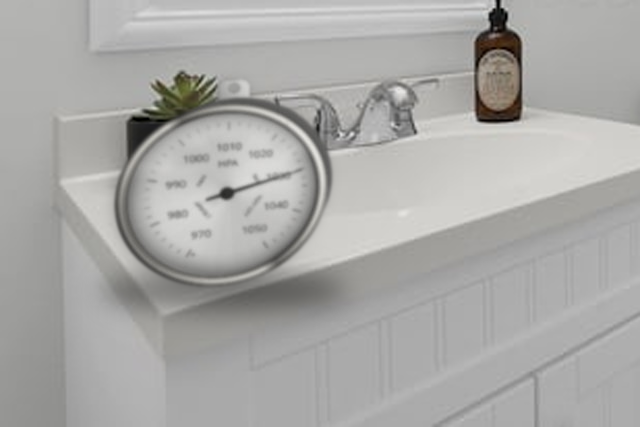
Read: 1030hPa
